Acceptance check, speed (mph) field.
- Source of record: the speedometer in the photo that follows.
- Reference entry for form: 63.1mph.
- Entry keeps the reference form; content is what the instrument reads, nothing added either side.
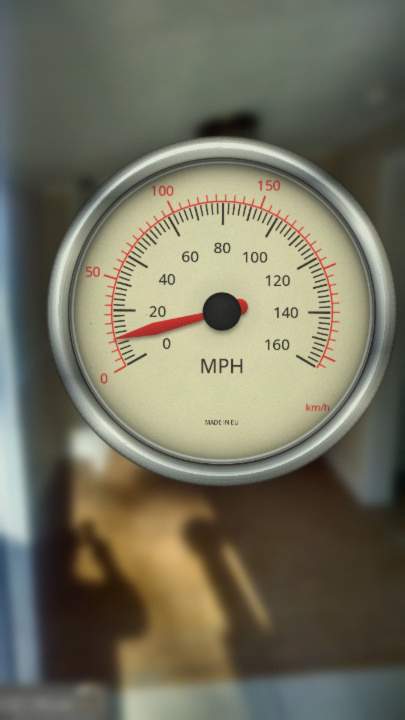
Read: 10mph
